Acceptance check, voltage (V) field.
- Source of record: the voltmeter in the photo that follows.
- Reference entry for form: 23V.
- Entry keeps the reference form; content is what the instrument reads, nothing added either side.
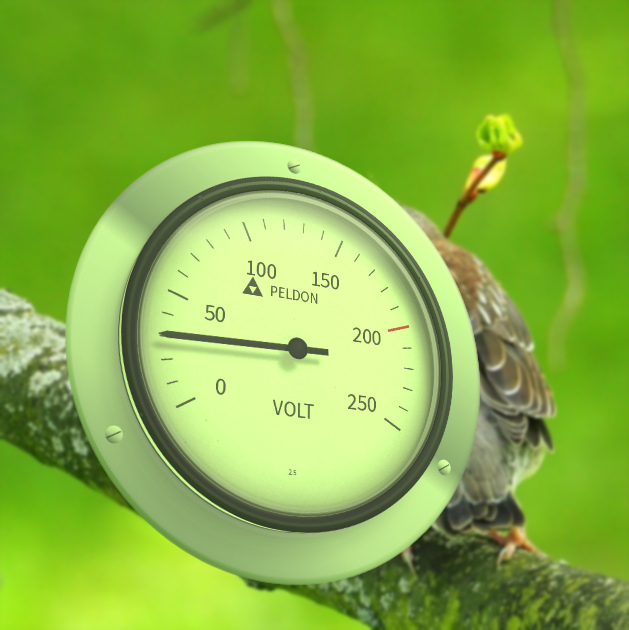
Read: 30V
